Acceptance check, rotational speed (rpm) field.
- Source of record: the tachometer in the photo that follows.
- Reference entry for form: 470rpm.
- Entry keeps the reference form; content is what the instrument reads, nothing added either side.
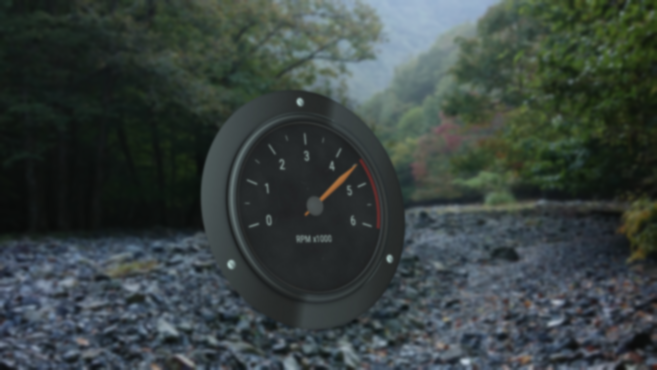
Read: 4500rpm
